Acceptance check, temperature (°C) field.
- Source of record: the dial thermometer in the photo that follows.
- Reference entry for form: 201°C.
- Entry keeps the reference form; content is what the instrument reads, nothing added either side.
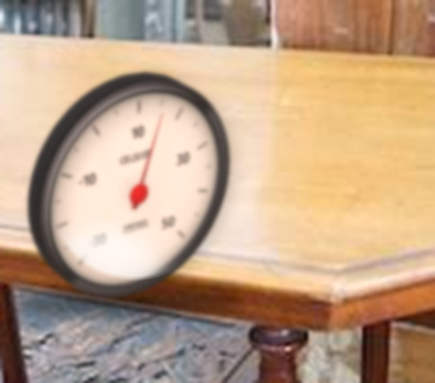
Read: 15°C
